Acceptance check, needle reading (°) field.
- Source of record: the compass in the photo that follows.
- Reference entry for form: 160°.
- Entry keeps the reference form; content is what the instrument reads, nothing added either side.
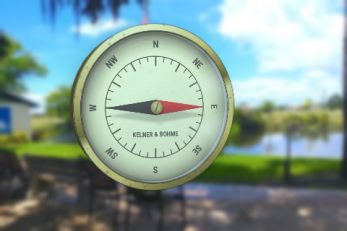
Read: 90°
